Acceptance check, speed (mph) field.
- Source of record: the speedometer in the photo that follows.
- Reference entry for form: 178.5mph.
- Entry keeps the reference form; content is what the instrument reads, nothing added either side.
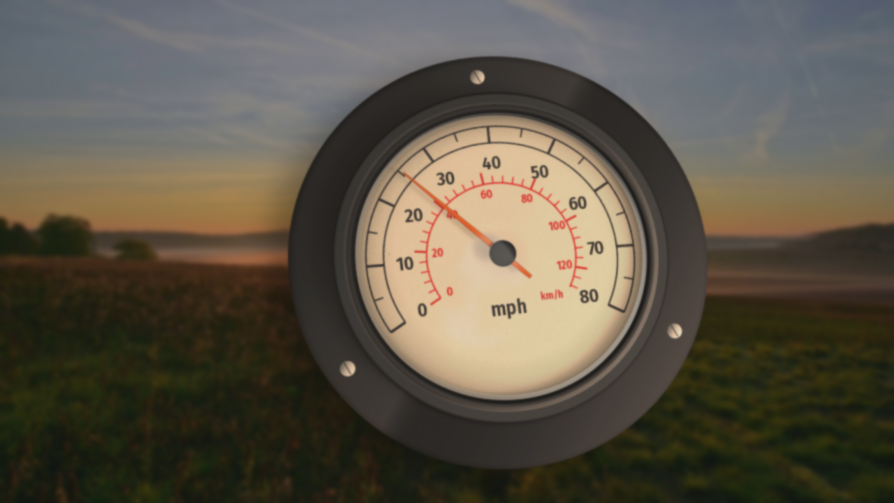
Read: 25mph
